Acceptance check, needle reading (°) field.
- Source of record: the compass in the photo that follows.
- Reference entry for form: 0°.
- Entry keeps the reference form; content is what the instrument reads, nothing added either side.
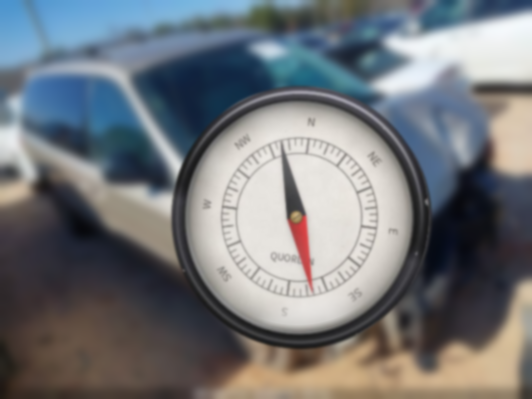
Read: 160°
